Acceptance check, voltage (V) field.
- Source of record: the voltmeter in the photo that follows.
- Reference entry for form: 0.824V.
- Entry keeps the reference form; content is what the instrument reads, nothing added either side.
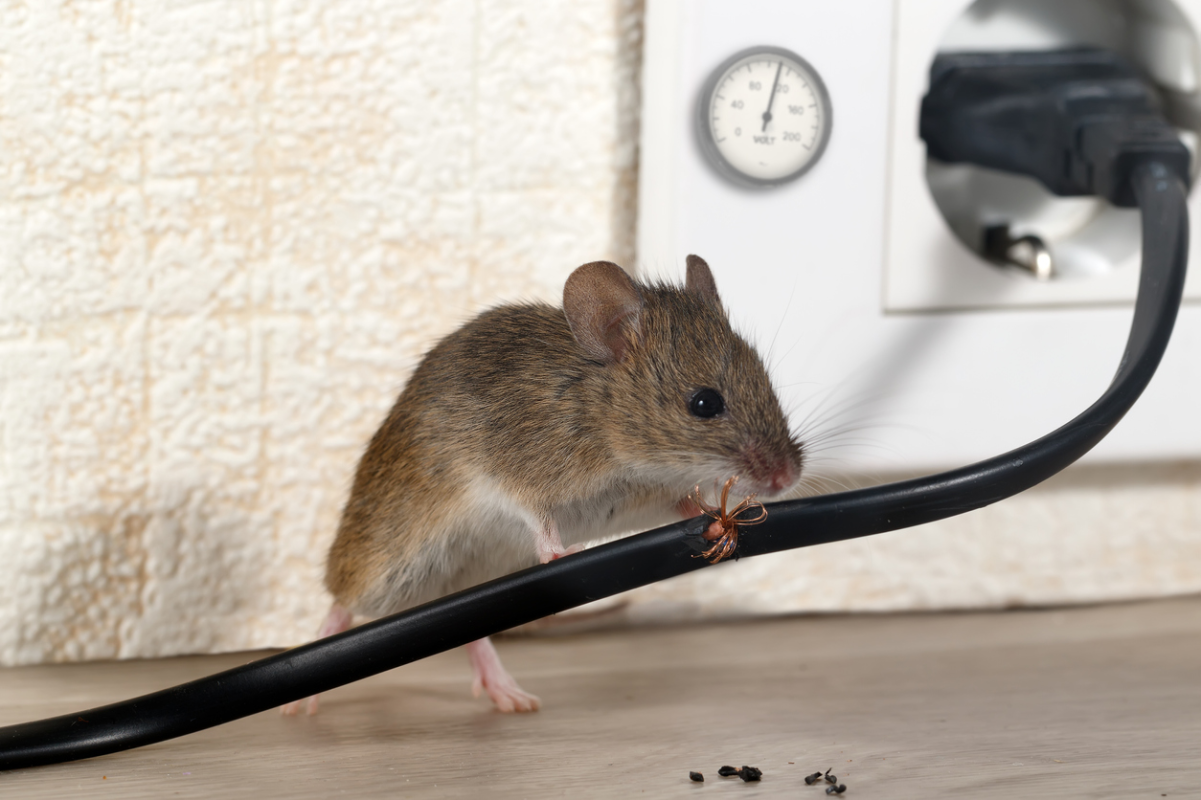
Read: 110V
